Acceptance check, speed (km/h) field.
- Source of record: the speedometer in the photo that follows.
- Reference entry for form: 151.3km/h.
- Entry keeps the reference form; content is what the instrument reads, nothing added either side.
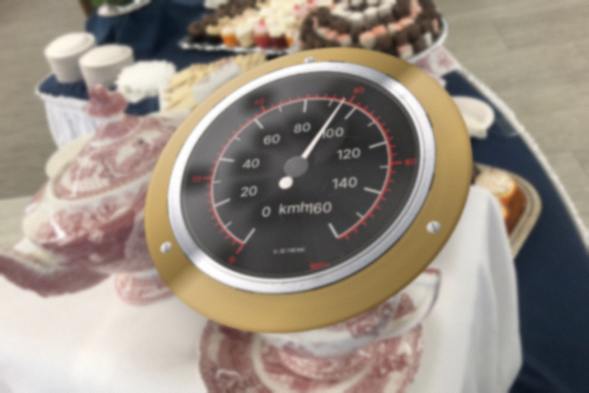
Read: 95km/h
